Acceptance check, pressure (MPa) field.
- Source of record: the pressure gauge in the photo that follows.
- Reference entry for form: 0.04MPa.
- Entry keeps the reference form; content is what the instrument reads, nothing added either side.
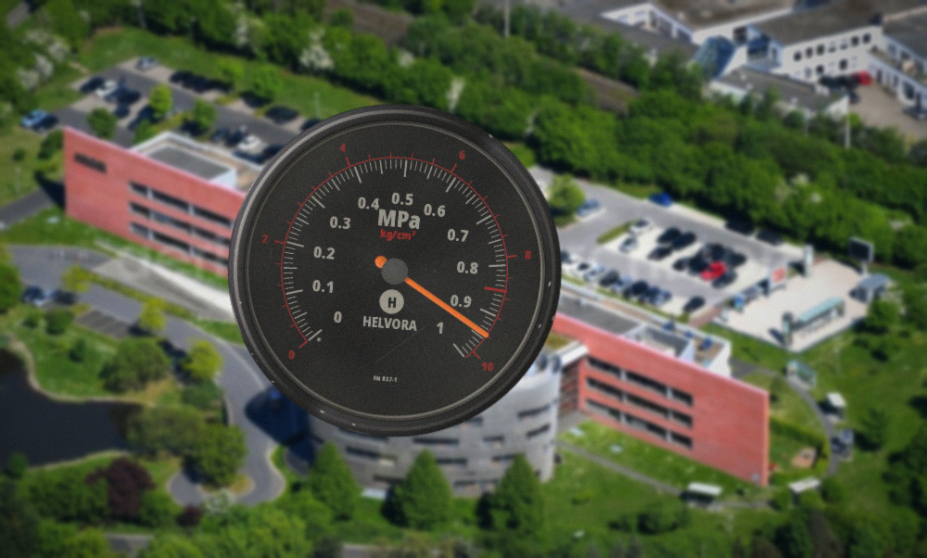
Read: 0.94MPa
